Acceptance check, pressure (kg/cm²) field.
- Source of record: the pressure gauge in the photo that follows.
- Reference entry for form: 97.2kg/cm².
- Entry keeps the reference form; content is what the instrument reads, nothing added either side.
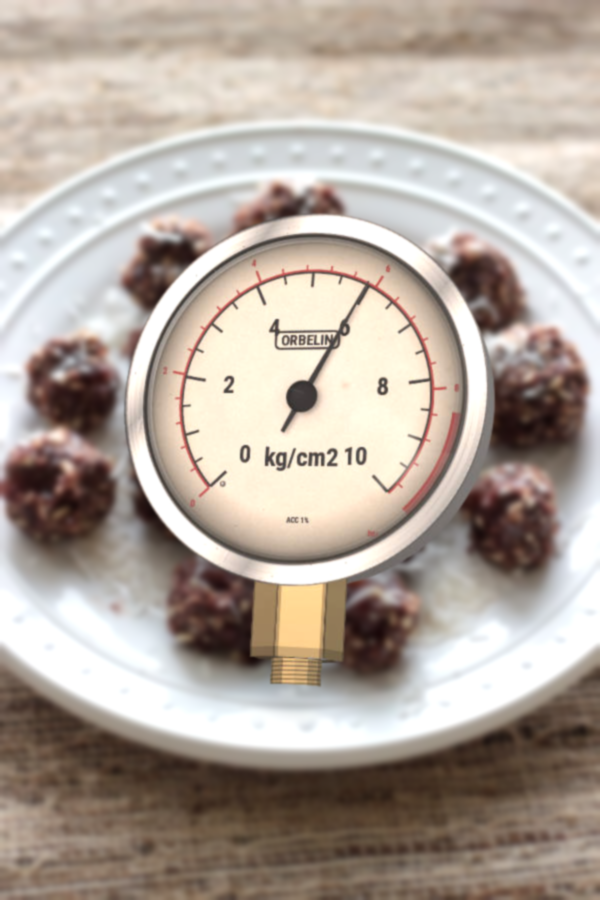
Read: 6kg/cm²
